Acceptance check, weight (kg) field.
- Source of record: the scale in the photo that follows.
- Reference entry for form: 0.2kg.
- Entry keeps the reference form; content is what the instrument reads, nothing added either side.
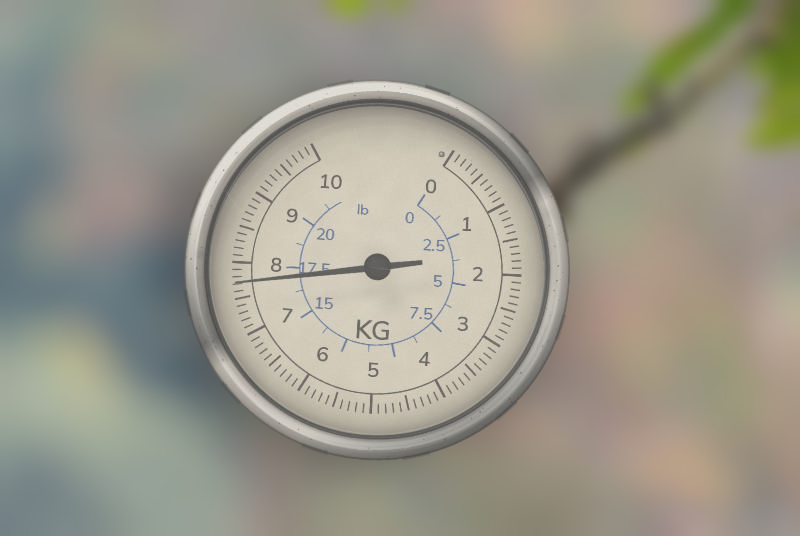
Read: 7.7kg
